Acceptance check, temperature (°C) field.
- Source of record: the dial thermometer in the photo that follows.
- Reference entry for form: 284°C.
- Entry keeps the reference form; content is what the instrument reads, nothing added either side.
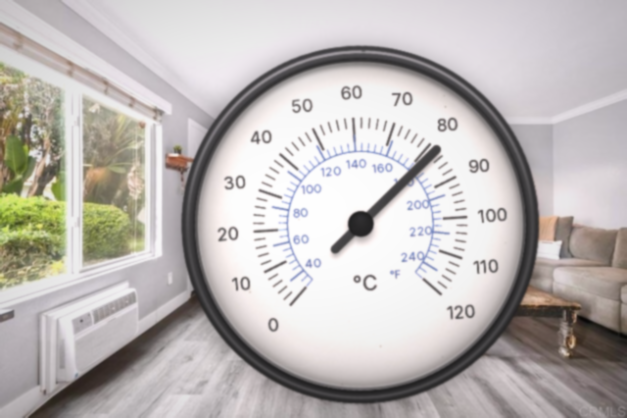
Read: 82°C
